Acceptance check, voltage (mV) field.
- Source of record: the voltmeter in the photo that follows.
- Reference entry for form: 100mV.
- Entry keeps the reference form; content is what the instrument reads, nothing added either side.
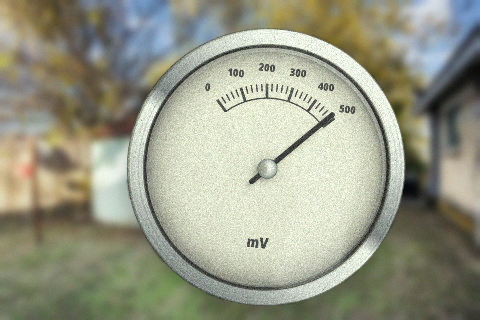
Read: 480mV
